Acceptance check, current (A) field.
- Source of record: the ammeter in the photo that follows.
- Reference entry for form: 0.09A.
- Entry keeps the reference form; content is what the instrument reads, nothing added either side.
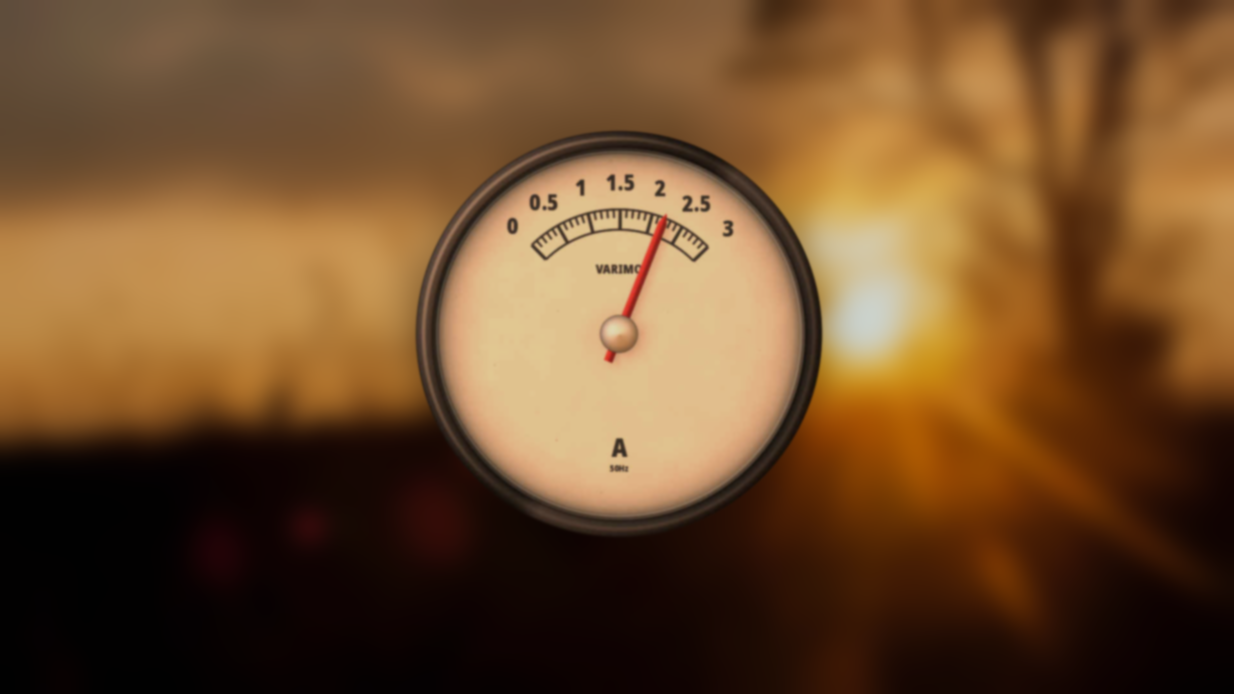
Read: 2.2A
